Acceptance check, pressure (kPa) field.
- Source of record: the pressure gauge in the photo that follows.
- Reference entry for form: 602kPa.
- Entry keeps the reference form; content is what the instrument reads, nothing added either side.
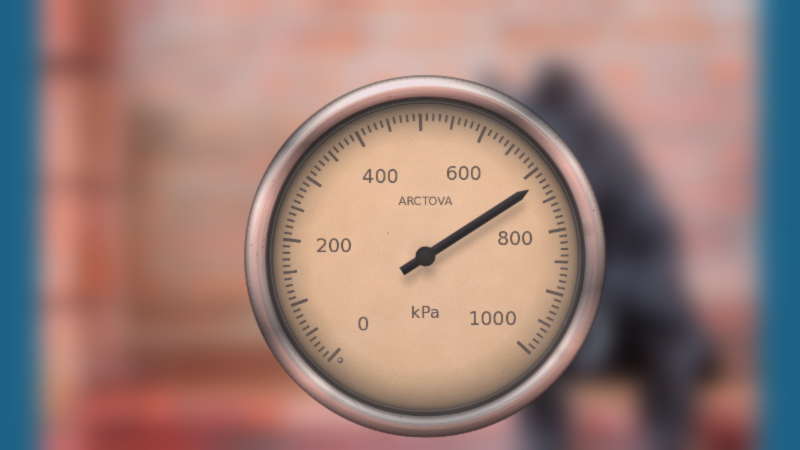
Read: 720kPa
